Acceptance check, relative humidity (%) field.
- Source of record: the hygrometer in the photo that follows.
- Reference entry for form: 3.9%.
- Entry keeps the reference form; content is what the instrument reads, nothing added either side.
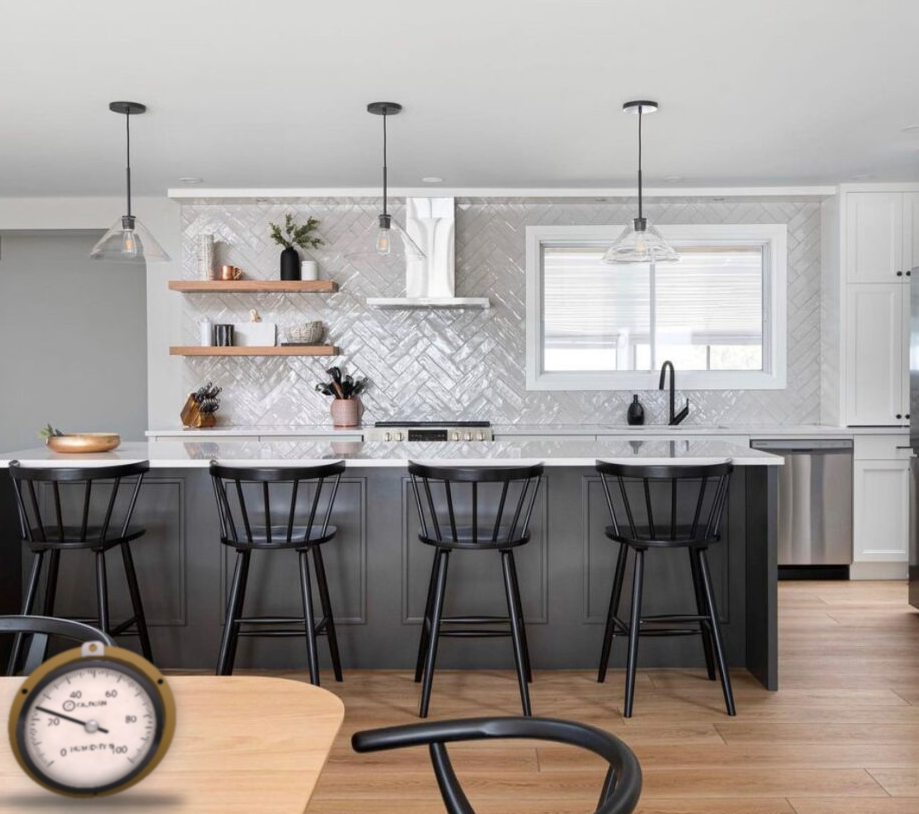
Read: 25%
